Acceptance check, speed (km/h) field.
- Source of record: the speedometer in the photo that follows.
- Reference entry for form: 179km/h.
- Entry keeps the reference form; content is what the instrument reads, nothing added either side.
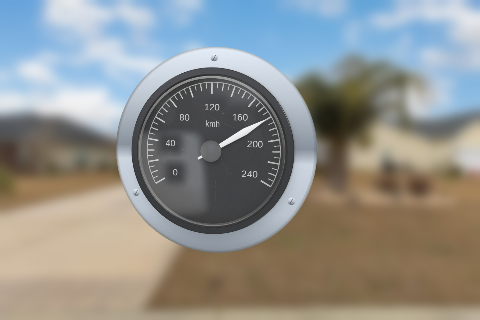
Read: 180km/h
